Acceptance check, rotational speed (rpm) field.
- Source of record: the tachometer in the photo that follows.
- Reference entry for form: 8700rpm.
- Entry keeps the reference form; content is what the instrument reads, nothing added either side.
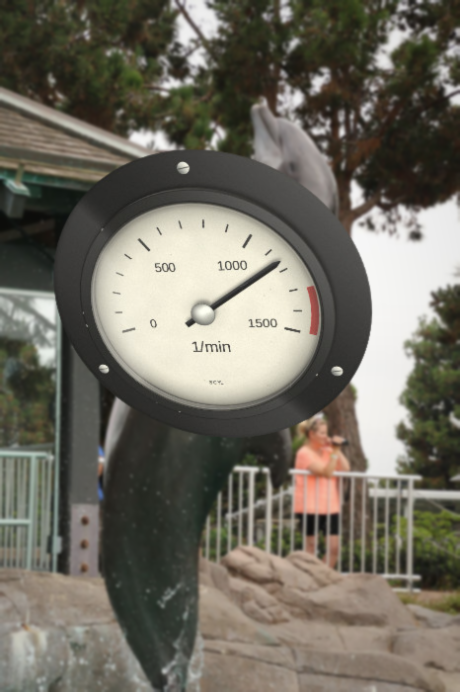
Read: 1150rpm
